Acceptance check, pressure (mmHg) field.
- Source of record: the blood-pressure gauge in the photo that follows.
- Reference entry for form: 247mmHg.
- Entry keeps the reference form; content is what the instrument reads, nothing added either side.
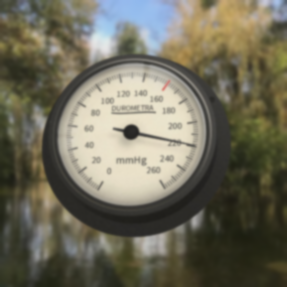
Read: 220mmHg
